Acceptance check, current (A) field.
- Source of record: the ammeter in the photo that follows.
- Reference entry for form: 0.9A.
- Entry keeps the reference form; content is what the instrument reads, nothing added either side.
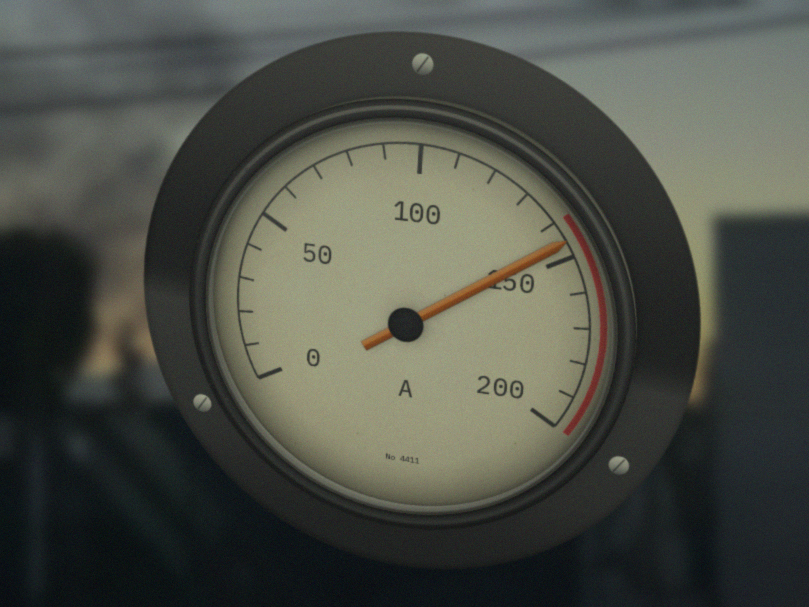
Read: 145A
